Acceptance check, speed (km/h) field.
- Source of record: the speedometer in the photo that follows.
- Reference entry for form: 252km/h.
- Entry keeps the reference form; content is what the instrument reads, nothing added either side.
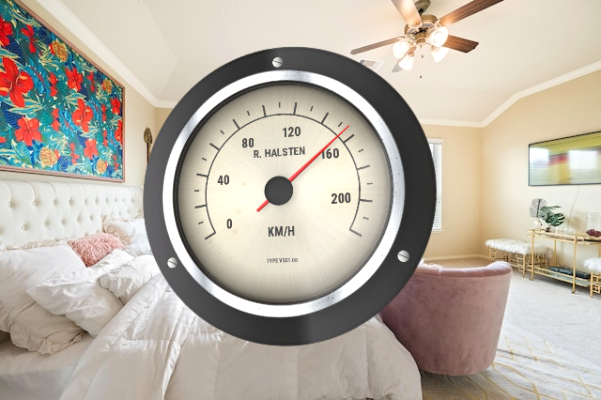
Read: 155km/h
